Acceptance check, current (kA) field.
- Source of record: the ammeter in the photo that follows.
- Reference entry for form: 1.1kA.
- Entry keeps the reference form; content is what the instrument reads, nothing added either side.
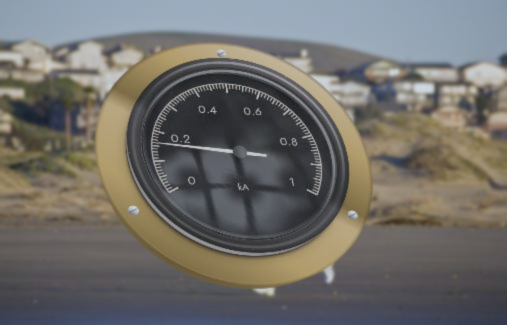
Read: 0.15kA
